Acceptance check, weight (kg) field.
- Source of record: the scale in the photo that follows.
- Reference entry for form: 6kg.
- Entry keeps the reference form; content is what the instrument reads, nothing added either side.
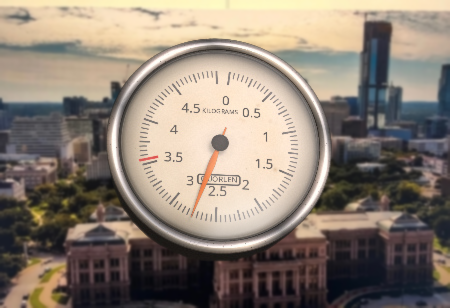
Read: 2.75kg
